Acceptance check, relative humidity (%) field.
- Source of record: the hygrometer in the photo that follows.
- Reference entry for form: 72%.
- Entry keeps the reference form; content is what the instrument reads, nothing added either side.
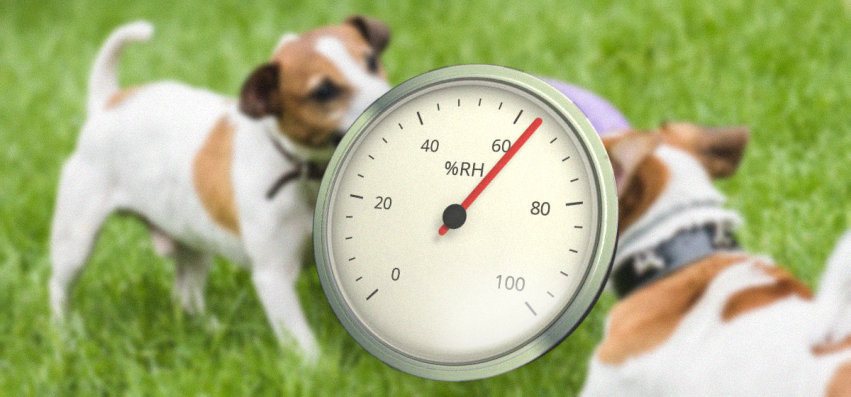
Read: 64%
